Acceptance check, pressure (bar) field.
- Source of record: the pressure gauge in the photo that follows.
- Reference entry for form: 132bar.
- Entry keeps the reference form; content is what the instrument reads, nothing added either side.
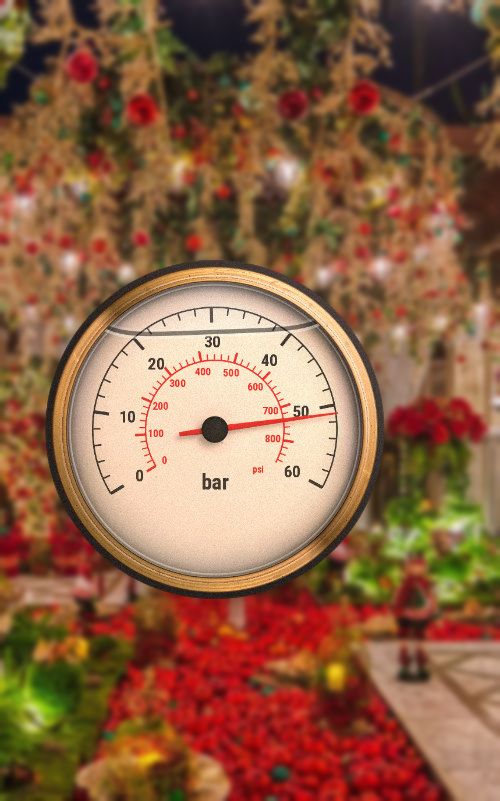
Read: 51bar
